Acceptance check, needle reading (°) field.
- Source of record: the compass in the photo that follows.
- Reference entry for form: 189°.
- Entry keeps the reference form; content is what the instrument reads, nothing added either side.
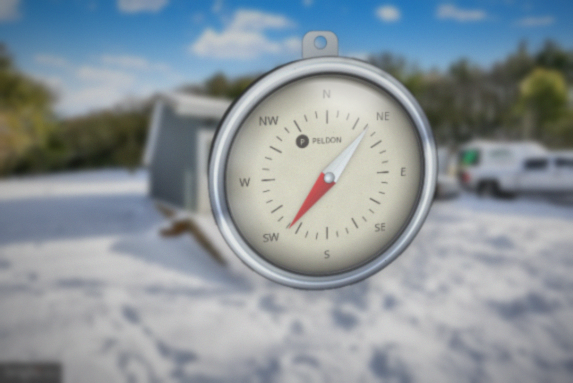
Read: 220°
